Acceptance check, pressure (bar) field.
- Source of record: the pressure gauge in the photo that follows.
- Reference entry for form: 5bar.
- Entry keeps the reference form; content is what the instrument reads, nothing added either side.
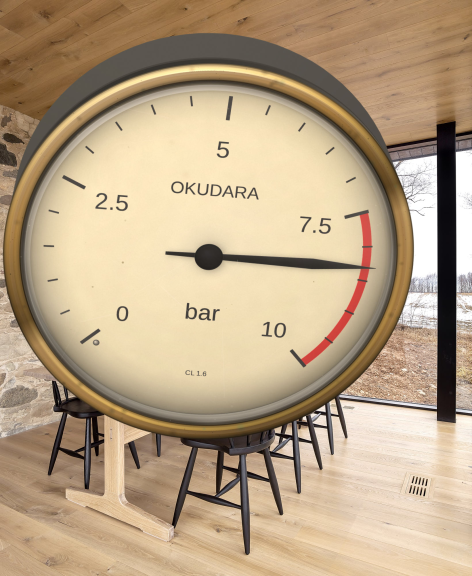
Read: 8.25bar
